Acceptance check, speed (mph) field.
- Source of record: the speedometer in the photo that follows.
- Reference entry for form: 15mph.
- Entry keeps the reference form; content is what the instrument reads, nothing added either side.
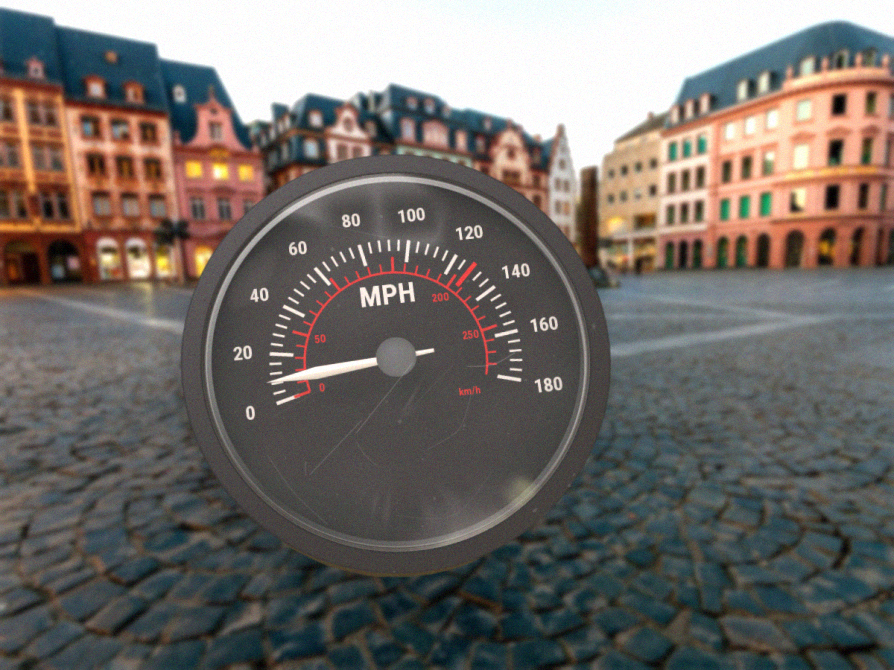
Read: 8mph
